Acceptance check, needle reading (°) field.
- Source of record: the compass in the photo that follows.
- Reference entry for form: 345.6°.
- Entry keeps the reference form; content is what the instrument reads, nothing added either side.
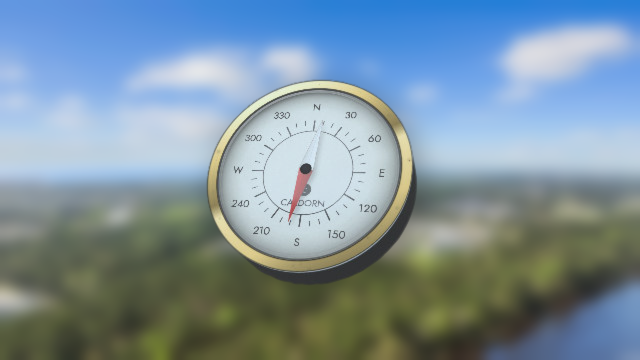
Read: 190°
